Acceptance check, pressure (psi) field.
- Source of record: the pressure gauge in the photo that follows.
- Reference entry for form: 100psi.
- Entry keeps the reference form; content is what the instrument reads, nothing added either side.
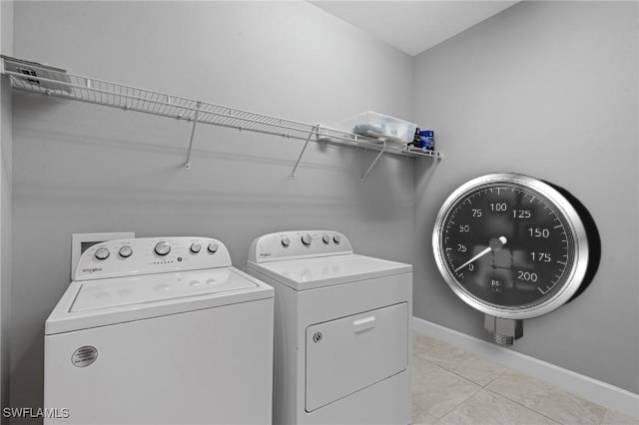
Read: 5psi
